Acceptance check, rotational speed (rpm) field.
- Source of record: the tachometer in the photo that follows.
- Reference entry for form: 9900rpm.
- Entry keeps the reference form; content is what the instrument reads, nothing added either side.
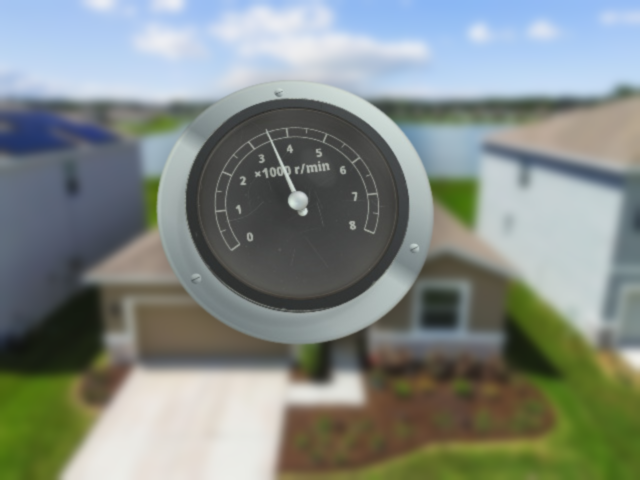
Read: 3500rpm
